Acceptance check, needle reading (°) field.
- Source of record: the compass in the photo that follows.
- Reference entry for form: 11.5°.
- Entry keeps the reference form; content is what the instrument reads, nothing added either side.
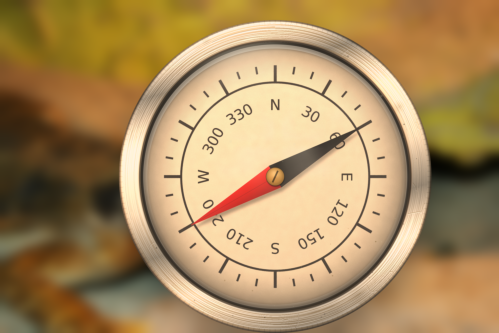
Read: 240°
